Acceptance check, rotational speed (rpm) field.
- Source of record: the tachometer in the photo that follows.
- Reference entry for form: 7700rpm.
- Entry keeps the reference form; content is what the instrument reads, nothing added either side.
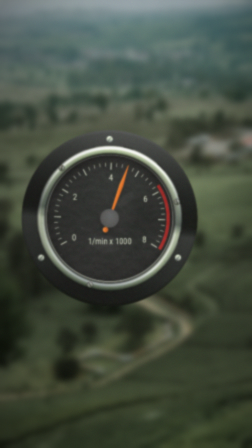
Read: 4600rpm
